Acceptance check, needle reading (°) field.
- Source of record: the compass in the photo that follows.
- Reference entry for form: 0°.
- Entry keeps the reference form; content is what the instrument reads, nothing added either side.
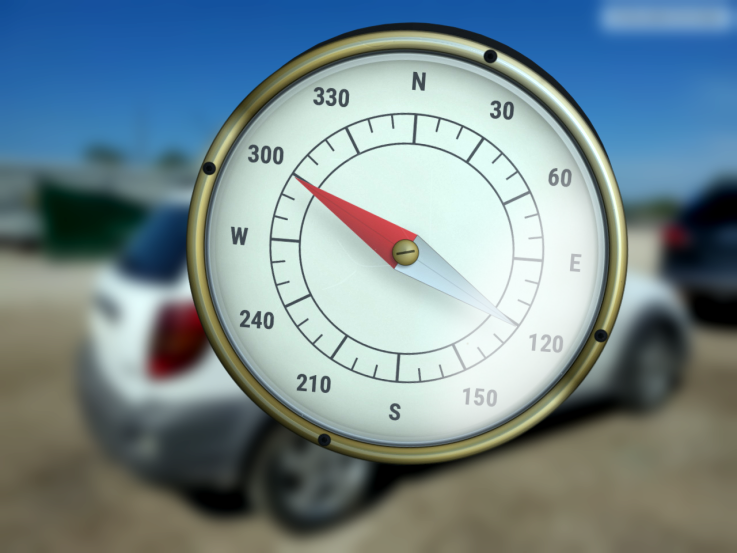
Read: 300°
